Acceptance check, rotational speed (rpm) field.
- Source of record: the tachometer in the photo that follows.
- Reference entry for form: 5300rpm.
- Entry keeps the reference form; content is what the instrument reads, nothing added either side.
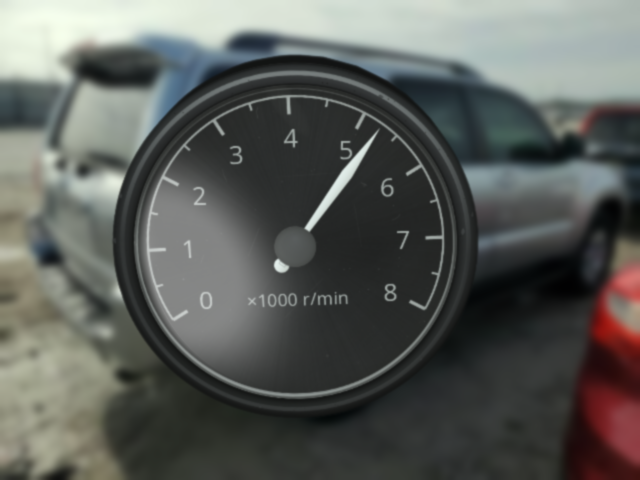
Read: 5250rpm
